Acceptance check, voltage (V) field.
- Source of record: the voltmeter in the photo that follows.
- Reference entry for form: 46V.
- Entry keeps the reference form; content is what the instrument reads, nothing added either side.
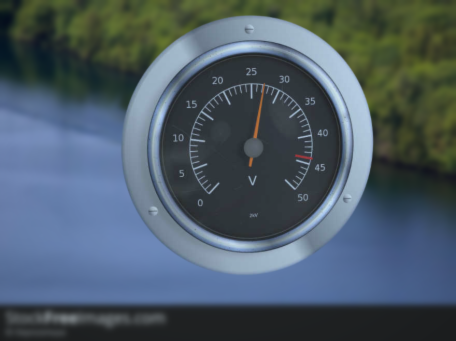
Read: 27V
